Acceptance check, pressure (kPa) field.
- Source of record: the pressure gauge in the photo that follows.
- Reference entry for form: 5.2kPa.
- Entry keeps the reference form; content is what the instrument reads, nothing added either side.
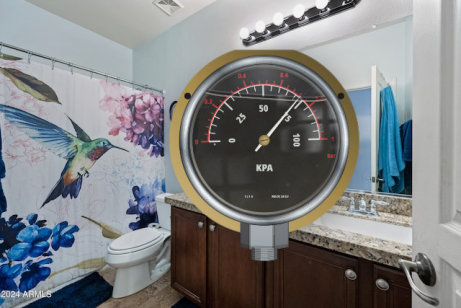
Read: 72.5kPa
